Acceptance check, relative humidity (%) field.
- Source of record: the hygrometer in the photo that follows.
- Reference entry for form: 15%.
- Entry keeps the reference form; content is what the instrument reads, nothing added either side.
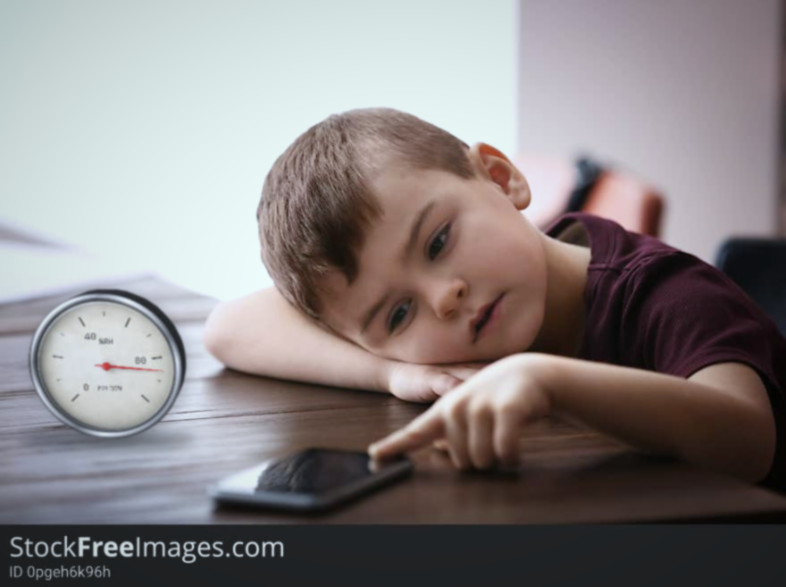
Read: 85%
